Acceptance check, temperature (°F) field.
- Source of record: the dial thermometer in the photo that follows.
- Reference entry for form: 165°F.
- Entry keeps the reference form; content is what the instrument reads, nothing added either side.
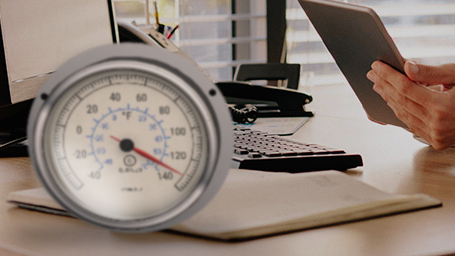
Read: 130°F
